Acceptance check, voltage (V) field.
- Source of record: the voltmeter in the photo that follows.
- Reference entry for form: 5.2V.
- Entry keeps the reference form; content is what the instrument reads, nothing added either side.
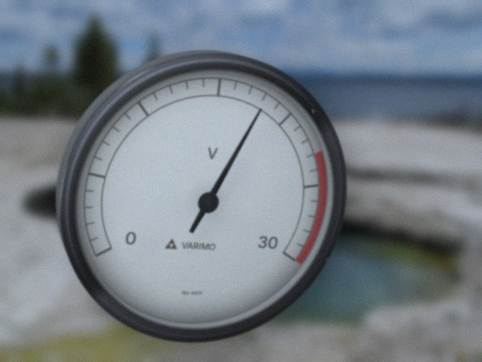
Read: 18V
